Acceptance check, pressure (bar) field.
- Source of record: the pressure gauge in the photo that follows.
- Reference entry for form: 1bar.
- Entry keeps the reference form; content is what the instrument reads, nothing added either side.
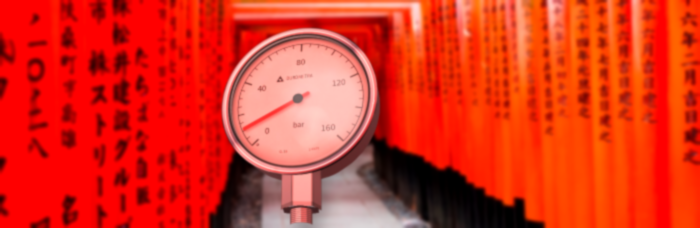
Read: 10bar
